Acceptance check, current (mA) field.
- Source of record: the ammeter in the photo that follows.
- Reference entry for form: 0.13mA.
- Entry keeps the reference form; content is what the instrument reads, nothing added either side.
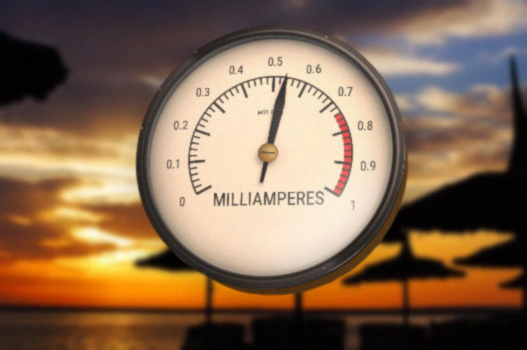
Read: 0.54mA
